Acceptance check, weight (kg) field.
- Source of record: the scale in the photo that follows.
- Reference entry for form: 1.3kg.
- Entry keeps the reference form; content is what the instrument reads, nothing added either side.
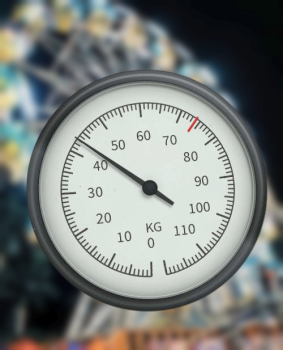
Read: 43kg
